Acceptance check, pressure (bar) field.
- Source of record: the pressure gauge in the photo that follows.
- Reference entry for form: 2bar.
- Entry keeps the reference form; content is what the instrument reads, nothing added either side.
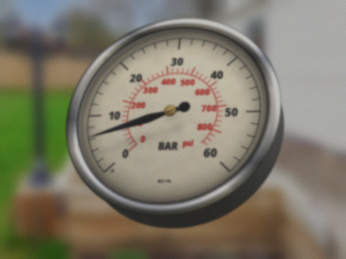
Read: 6bar
